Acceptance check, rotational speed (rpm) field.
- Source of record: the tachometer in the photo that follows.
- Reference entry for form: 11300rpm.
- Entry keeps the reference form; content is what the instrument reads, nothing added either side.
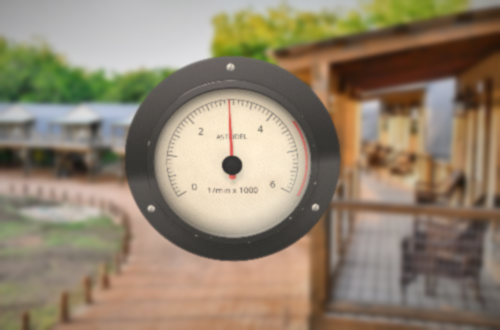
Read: 3000rpm
